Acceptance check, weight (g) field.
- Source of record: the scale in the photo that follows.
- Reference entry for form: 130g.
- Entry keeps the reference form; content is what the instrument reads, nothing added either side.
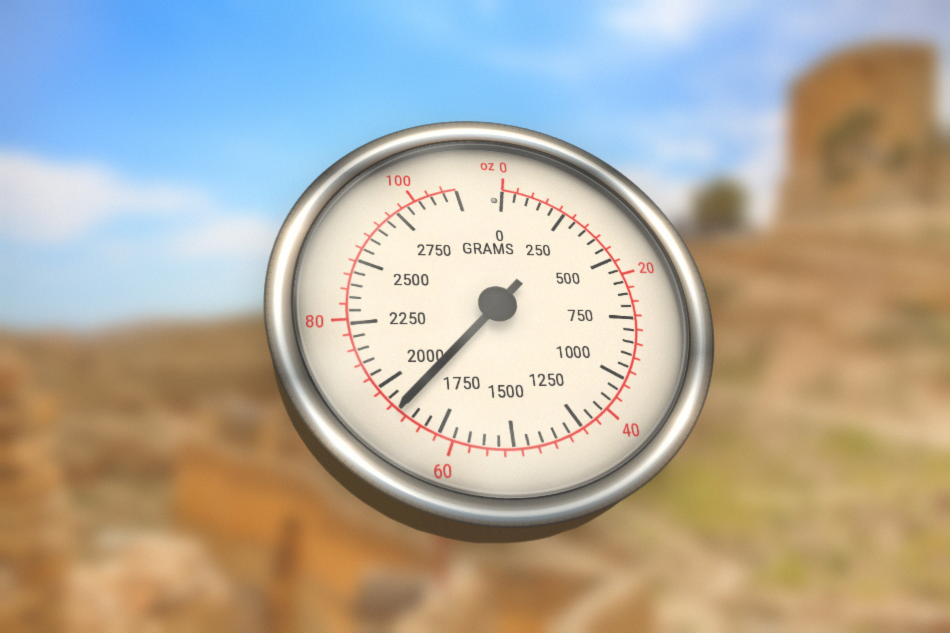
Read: 1900g
